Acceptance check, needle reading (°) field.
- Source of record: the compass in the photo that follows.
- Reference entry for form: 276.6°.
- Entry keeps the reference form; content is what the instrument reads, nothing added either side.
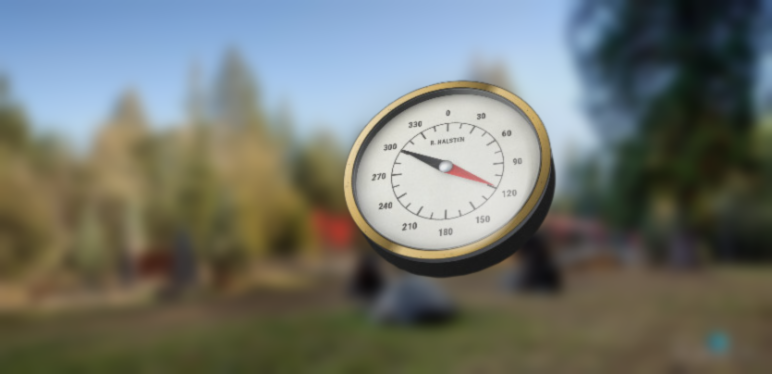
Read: 120°
